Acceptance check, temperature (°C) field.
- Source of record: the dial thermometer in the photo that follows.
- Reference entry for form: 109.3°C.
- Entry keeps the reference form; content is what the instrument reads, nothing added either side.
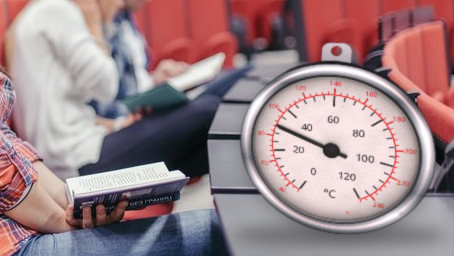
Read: 32°C
